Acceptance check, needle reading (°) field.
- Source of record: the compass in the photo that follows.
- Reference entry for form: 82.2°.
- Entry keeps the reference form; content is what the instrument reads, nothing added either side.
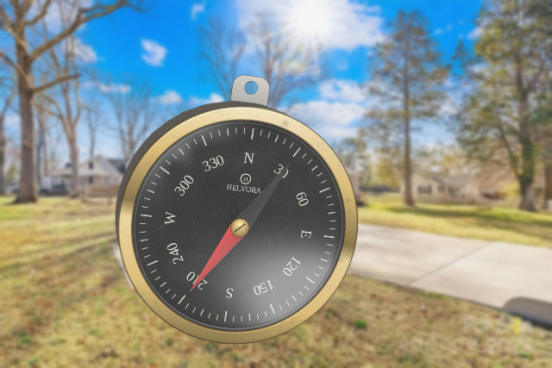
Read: 210°
